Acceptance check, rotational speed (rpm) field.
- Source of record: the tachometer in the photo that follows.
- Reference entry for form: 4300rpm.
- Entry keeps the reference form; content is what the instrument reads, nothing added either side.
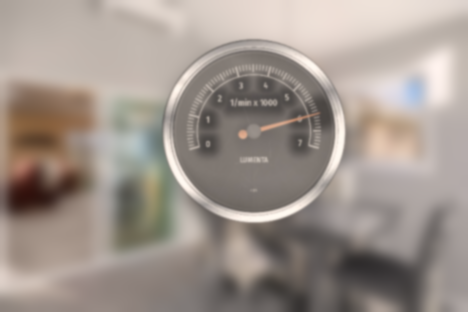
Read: 6000rpm
